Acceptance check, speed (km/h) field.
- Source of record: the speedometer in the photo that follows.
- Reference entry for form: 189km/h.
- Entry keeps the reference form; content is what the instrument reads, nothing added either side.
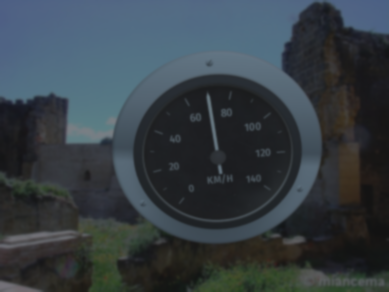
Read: 70km/h
